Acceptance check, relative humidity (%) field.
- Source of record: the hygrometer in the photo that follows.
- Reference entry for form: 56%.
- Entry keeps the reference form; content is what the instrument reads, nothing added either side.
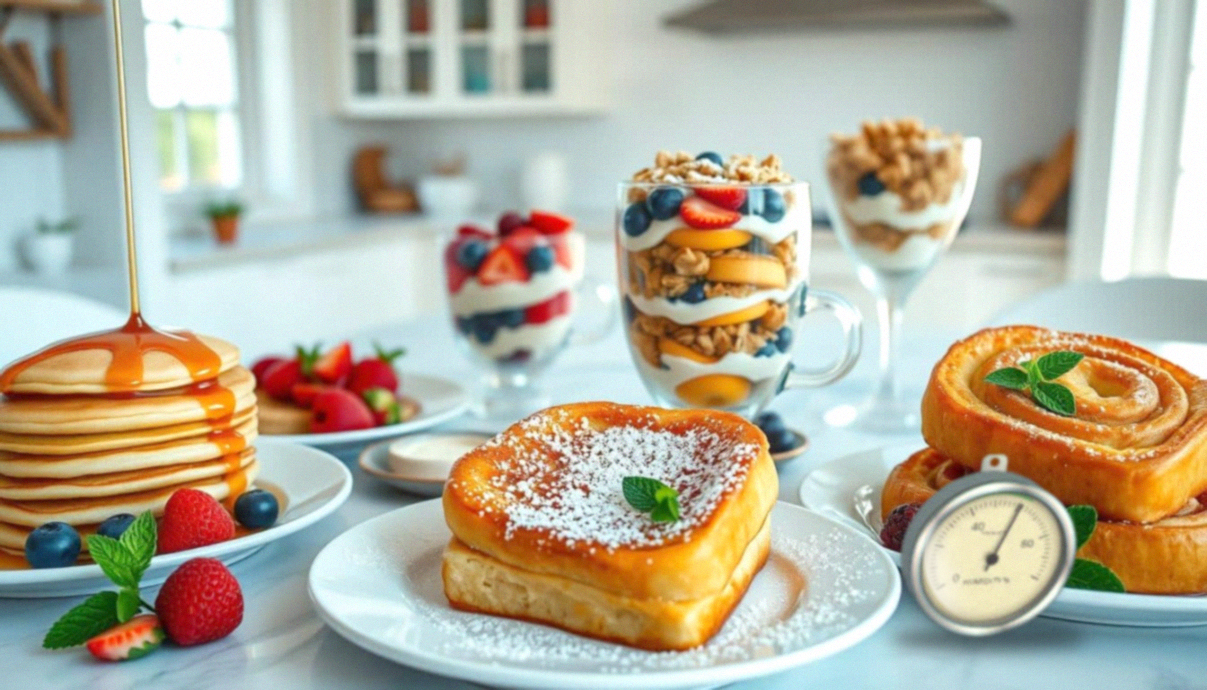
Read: 60%
